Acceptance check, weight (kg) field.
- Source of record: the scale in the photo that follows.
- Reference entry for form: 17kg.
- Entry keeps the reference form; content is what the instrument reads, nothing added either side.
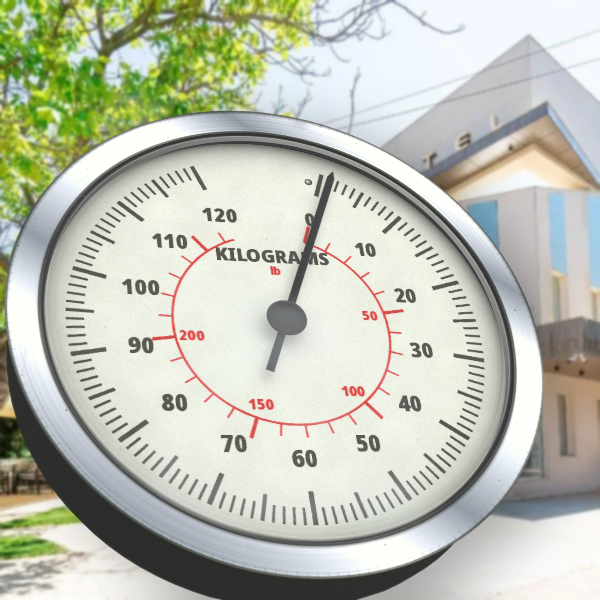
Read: 1kg
